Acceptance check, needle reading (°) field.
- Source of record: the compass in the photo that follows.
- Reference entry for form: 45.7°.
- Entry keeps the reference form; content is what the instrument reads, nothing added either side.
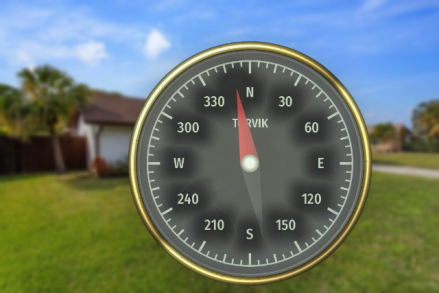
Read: 350°
